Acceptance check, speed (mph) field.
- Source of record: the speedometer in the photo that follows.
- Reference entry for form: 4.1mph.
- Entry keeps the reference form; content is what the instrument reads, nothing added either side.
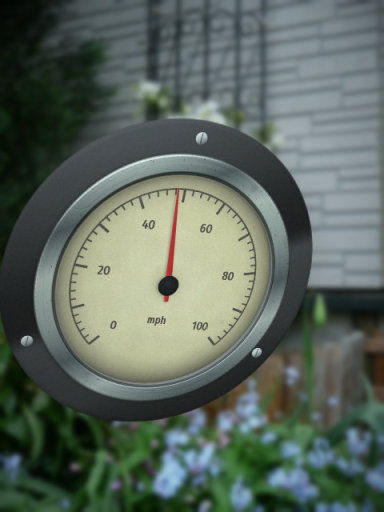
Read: 48mph
